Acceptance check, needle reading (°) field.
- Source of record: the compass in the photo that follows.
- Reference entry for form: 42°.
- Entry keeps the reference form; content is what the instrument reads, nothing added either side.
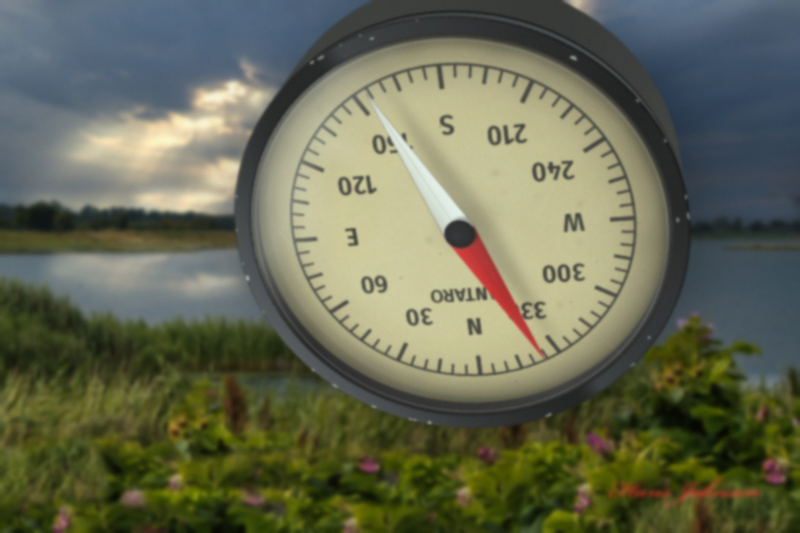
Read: 335°
